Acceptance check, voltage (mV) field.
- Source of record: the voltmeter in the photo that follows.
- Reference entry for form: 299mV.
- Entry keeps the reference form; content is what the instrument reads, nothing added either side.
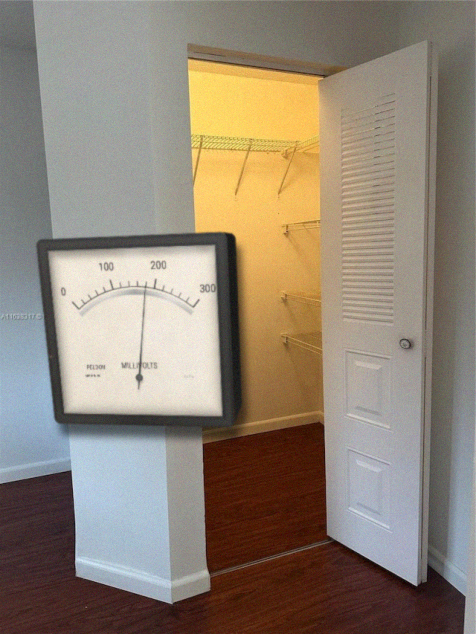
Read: 180mV
